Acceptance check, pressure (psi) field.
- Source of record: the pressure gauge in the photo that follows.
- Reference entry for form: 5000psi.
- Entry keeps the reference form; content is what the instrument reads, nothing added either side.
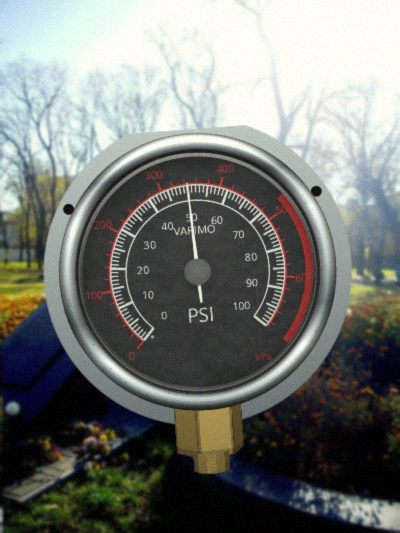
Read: 50psi
